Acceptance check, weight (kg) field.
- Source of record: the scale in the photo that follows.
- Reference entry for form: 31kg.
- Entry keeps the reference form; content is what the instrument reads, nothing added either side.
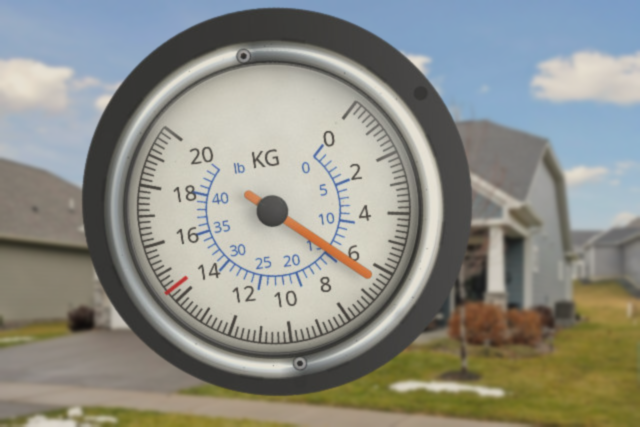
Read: 6.4kg
